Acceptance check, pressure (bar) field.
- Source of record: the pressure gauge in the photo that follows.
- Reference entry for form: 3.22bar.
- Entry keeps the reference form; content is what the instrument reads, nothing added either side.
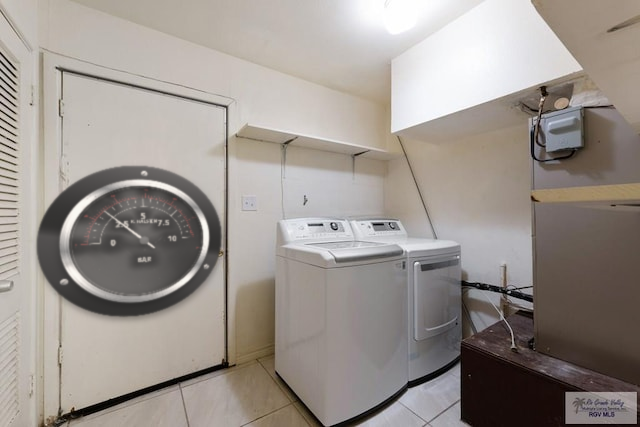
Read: 2.5bar
